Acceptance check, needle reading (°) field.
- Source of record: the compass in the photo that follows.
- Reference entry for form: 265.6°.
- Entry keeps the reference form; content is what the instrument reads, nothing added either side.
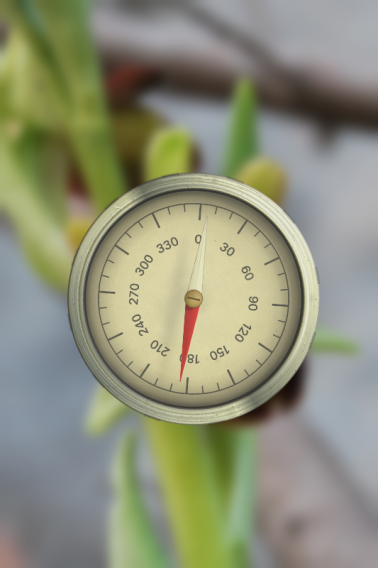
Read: 185°
